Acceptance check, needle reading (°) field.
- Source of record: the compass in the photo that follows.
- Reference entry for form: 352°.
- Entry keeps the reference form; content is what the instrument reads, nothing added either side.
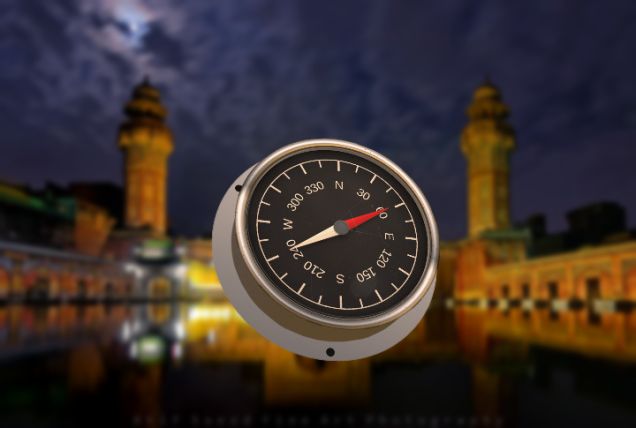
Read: 60°
